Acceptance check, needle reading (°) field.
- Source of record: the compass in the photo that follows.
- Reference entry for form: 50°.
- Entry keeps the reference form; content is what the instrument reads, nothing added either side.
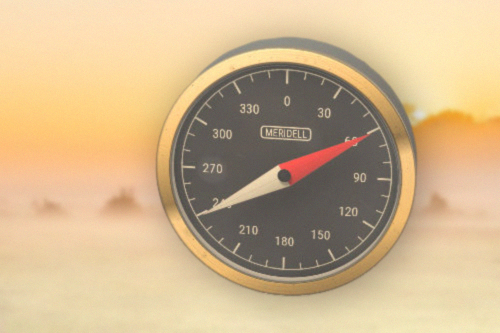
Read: 60°
